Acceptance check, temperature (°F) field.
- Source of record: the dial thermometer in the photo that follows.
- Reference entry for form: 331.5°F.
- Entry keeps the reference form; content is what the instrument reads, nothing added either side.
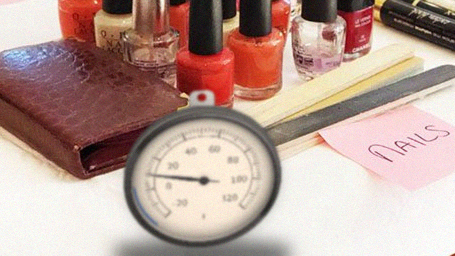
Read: 10°F
